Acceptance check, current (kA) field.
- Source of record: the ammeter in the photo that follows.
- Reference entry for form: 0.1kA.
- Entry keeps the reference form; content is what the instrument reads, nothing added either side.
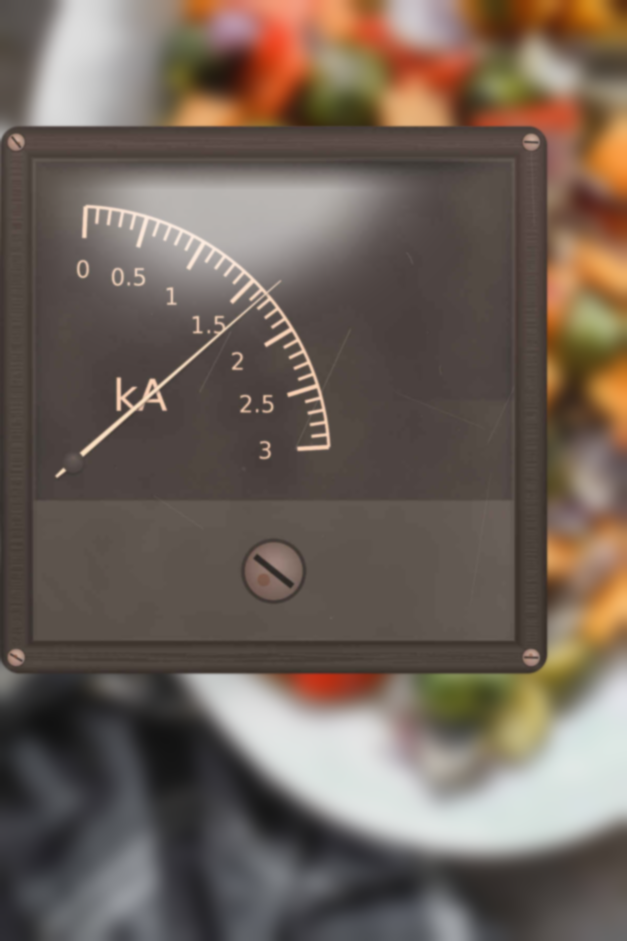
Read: 1.65kA
